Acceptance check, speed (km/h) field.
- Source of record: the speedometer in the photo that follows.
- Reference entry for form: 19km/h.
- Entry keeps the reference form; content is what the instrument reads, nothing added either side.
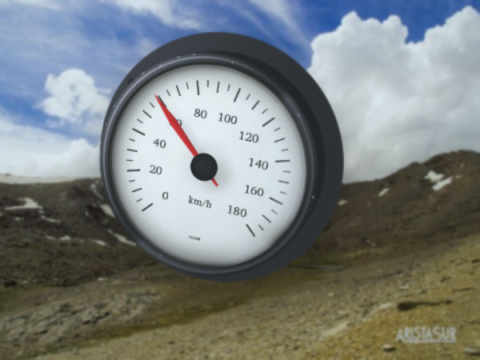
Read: 60km/h
